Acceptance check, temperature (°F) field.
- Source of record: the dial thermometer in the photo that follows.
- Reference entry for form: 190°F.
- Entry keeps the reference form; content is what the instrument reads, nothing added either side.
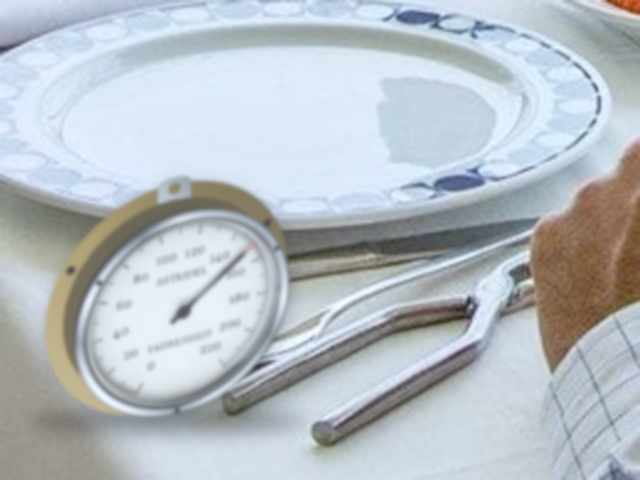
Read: 150°F
